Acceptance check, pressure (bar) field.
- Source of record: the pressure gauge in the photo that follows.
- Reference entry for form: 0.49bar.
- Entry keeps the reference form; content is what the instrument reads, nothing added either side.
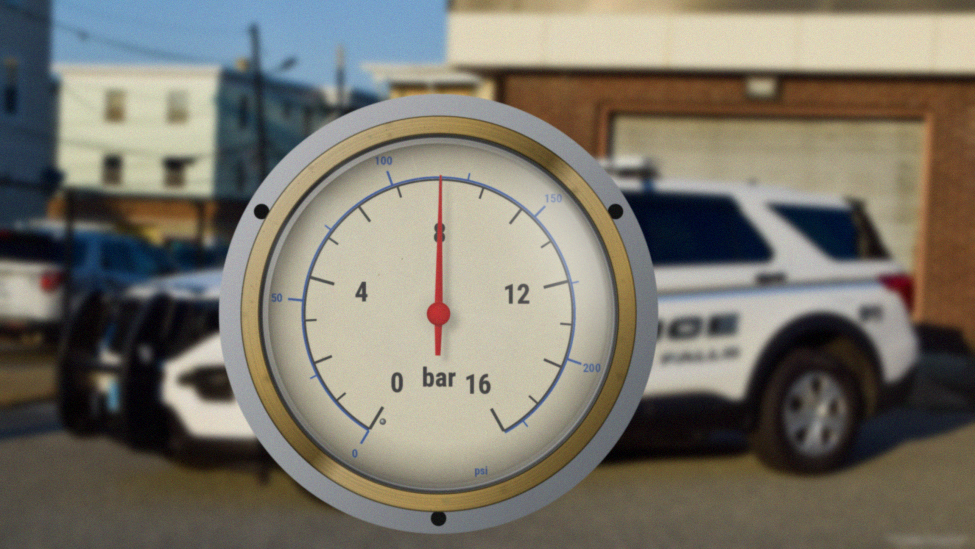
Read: 8bar
